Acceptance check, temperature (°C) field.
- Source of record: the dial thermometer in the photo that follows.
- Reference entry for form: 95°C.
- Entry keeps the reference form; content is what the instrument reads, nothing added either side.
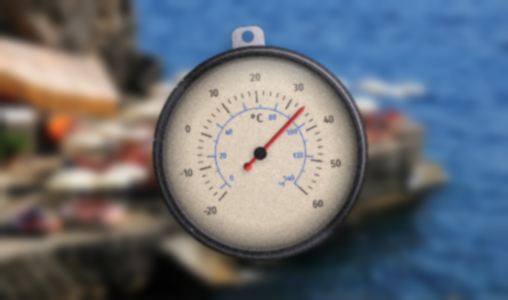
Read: 34°C
